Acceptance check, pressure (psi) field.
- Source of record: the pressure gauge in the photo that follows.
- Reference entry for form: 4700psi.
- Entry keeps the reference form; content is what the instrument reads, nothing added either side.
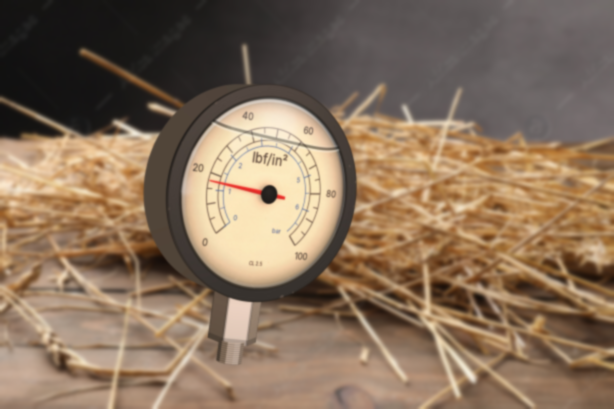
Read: 17.5psi
